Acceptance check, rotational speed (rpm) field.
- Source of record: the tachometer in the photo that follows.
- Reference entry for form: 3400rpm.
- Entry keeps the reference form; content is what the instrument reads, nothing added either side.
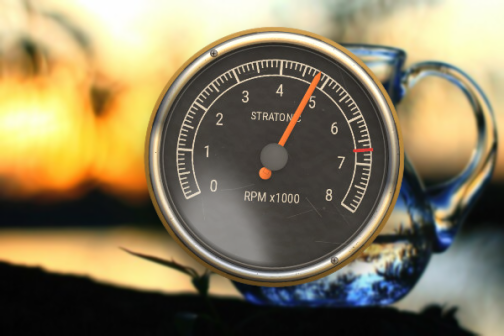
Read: 4800rpm
